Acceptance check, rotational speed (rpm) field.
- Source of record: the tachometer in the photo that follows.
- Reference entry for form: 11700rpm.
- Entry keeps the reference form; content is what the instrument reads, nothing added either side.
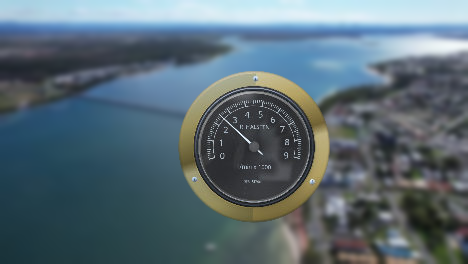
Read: 2500rpm
